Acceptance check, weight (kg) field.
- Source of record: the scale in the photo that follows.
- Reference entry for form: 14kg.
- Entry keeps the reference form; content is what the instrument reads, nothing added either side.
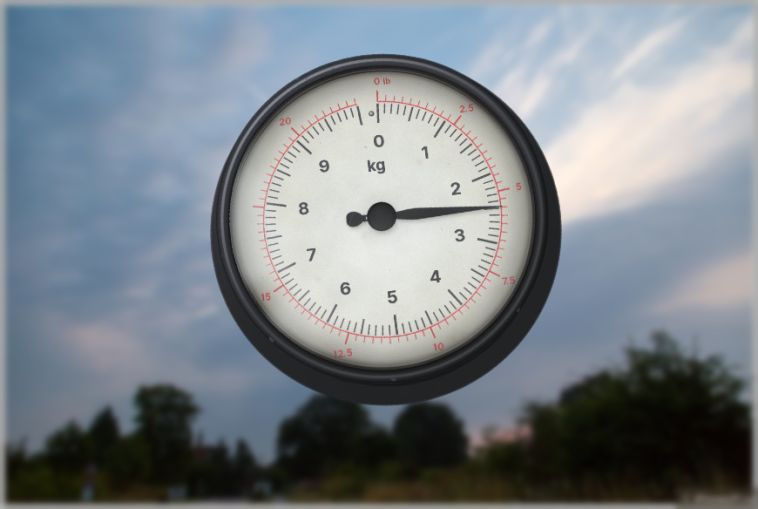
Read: 2.5kg
